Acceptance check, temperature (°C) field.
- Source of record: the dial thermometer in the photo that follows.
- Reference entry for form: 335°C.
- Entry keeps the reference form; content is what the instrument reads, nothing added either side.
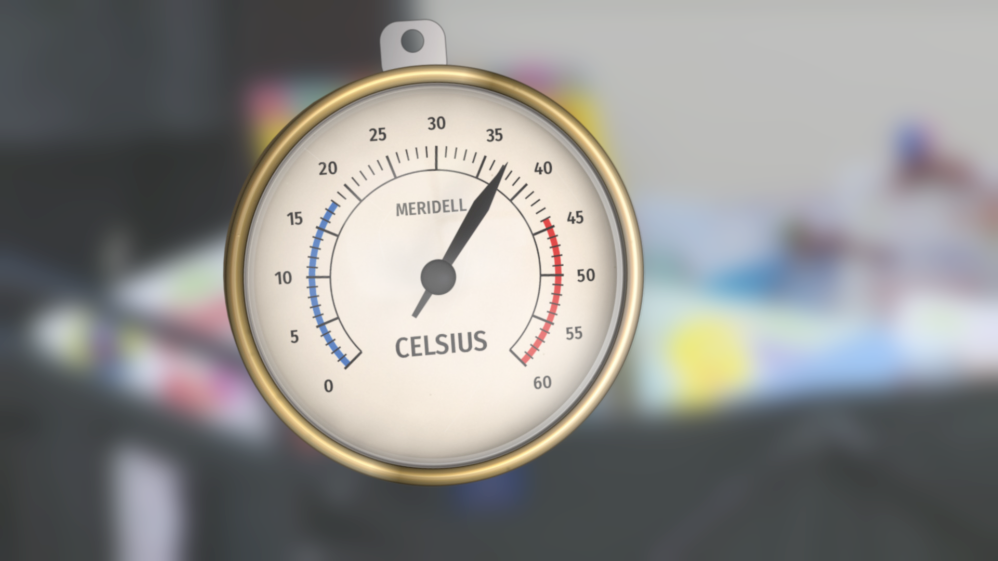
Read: 37°C
